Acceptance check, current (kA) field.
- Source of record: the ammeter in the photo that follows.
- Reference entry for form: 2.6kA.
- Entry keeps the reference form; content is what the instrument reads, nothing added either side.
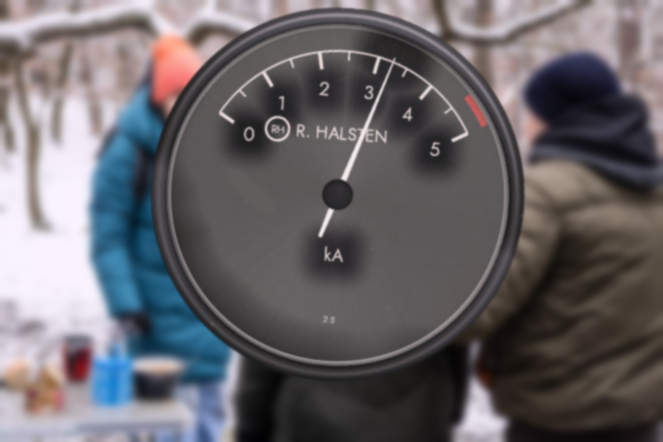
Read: 3.25kA
